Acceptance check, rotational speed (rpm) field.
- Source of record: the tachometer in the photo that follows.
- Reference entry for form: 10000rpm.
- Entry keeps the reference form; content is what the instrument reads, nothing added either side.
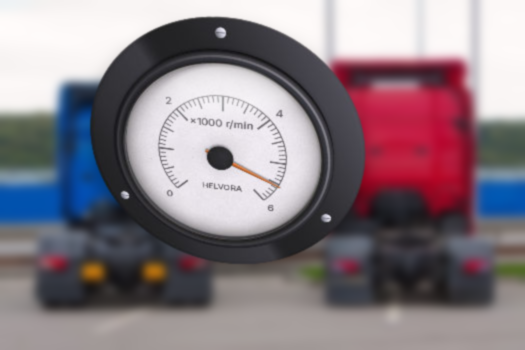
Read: 5500rpm
